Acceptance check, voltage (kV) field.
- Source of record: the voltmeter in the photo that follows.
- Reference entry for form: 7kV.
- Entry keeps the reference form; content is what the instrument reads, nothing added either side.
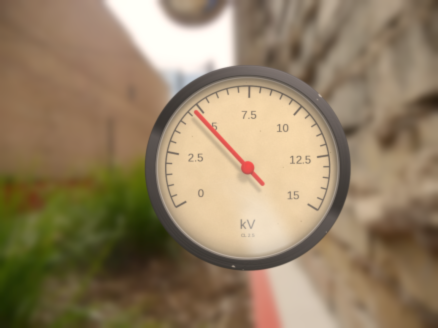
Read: 4.75kV
